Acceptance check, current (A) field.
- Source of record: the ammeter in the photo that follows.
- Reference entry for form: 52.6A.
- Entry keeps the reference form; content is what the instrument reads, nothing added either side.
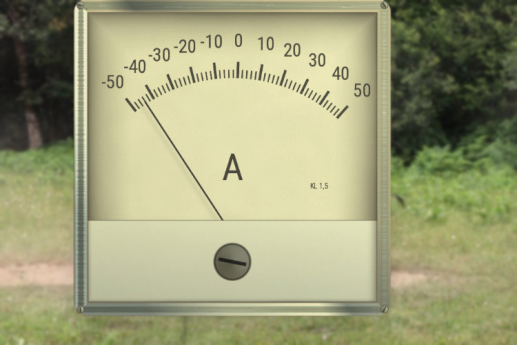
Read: -44A
